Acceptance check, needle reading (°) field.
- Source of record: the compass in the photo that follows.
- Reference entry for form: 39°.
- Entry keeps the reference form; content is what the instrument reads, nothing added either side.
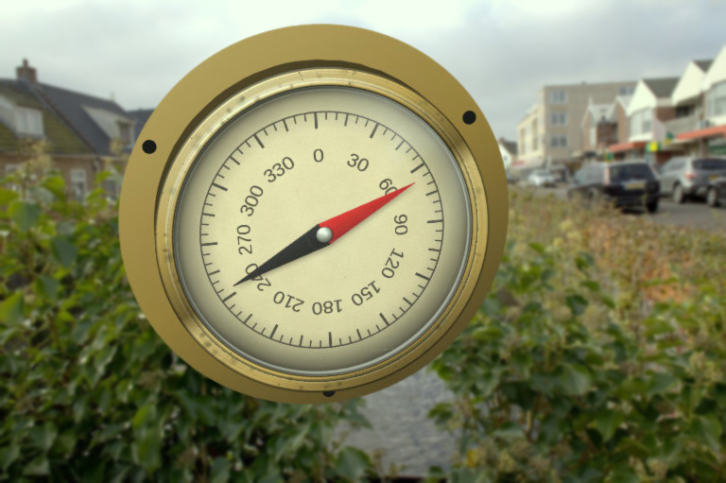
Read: 65°
